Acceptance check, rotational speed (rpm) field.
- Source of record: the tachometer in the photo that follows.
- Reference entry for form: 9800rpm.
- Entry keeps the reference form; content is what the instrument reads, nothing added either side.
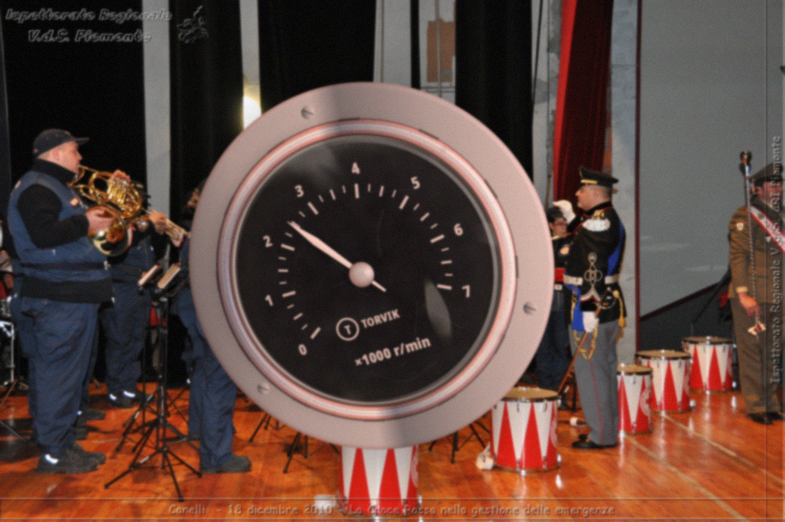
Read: 2500rpm
